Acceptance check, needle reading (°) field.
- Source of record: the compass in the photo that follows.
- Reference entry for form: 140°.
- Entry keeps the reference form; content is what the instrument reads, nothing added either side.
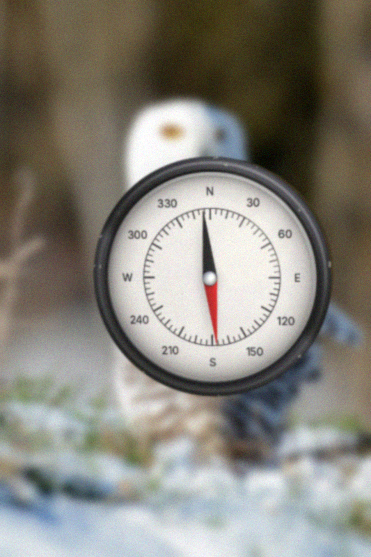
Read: 175°
